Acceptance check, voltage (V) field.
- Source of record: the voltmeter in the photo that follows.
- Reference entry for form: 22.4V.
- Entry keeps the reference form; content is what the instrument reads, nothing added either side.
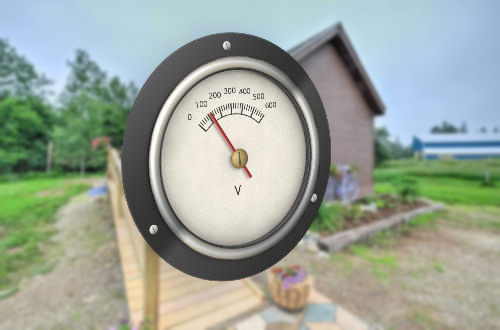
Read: 100V
